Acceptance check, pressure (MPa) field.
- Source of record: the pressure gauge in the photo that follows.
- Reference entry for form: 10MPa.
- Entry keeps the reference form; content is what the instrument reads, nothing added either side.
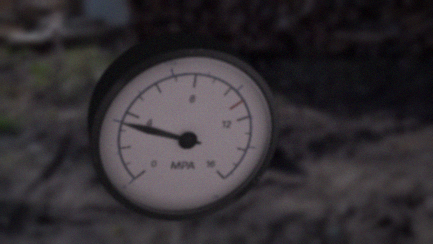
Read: 3.5MPa
